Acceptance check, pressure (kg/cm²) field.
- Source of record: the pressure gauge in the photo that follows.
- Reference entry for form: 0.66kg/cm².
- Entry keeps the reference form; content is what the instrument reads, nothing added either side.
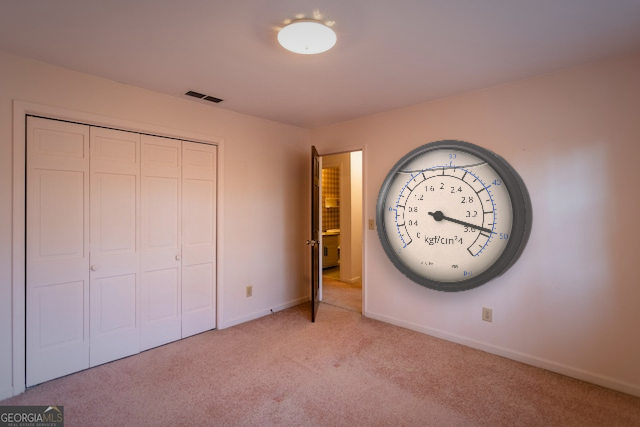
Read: 3.5kg/cm²
